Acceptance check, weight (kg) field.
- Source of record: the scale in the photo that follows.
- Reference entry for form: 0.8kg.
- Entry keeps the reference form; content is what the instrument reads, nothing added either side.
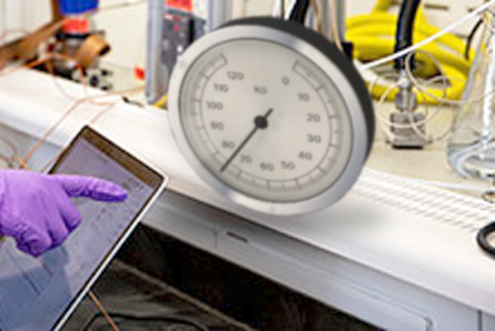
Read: 75kg
